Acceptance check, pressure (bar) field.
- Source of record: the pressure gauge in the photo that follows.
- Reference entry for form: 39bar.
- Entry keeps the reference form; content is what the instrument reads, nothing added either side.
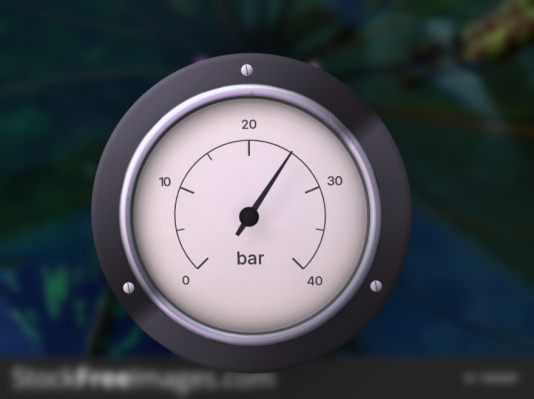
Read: 25bar
